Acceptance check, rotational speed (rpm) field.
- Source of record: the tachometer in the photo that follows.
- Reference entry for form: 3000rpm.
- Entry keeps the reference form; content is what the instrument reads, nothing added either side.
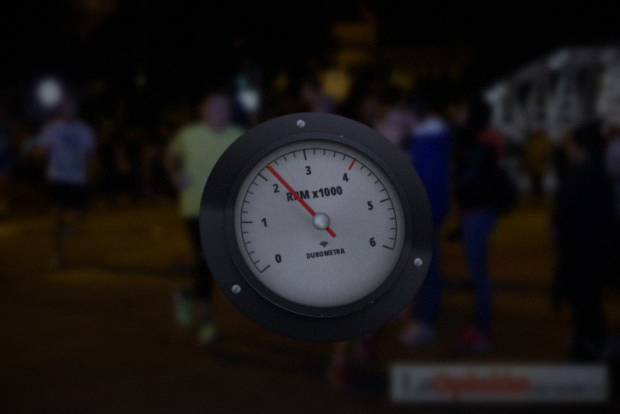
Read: 2200rpm
